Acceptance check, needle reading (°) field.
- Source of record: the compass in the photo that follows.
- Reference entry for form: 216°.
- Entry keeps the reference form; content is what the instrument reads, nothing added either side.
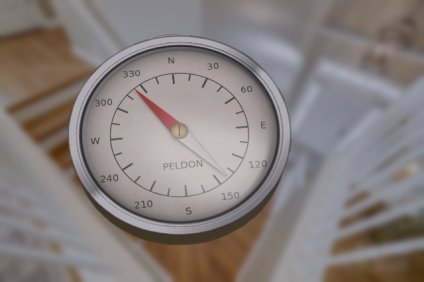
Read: 322.5°
